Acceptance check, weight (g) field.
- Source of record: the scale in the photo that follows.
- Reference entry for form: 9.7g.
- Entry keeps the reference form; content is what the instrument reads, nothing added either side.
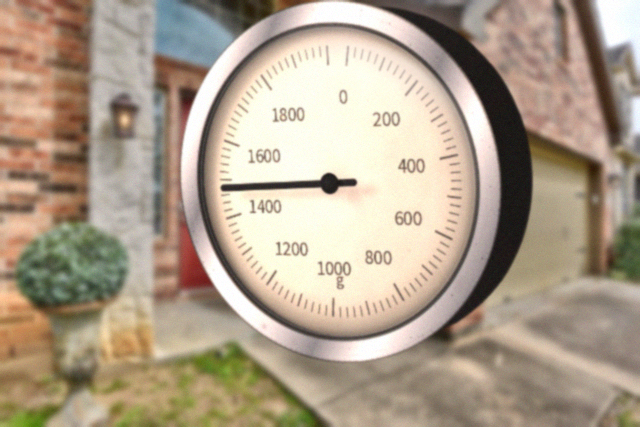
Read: 1480g
